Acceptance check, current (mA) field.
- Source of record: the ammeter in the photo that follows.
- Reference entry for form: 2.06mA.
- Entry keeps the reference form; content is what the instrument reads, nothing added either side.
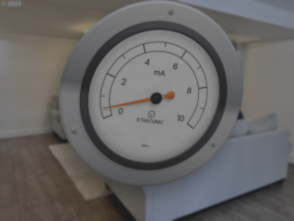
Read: 0.5mA
